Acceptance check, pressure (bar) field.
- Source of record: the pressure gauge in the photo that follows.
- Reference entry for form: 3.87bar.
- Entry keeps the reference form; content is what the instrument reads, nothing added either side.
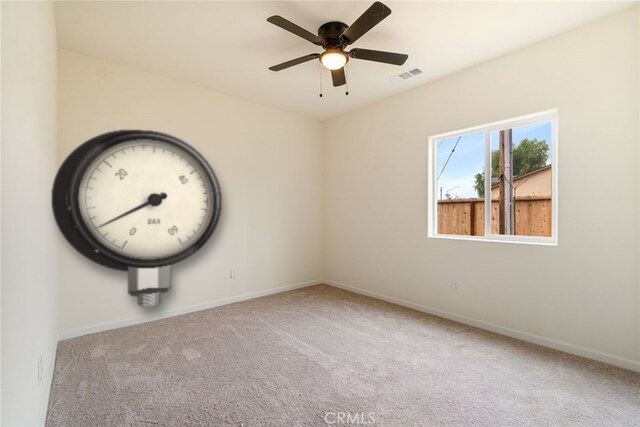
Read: 6bar
